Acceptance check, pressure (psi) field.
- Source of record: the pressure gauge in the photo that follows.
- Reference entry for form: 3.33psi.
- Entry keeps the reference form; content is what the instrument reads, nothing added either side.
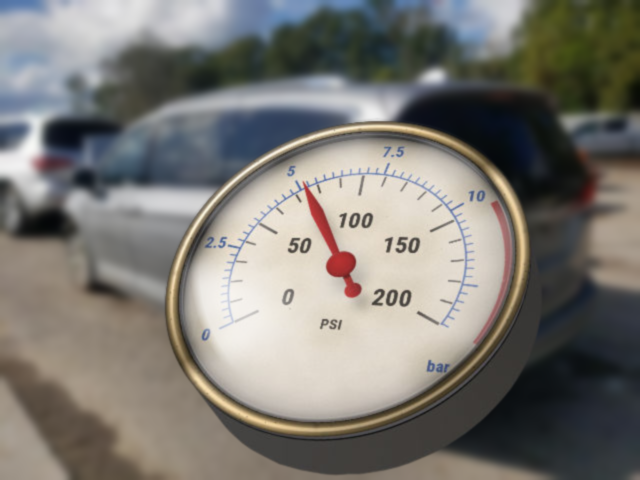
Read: 75psi
